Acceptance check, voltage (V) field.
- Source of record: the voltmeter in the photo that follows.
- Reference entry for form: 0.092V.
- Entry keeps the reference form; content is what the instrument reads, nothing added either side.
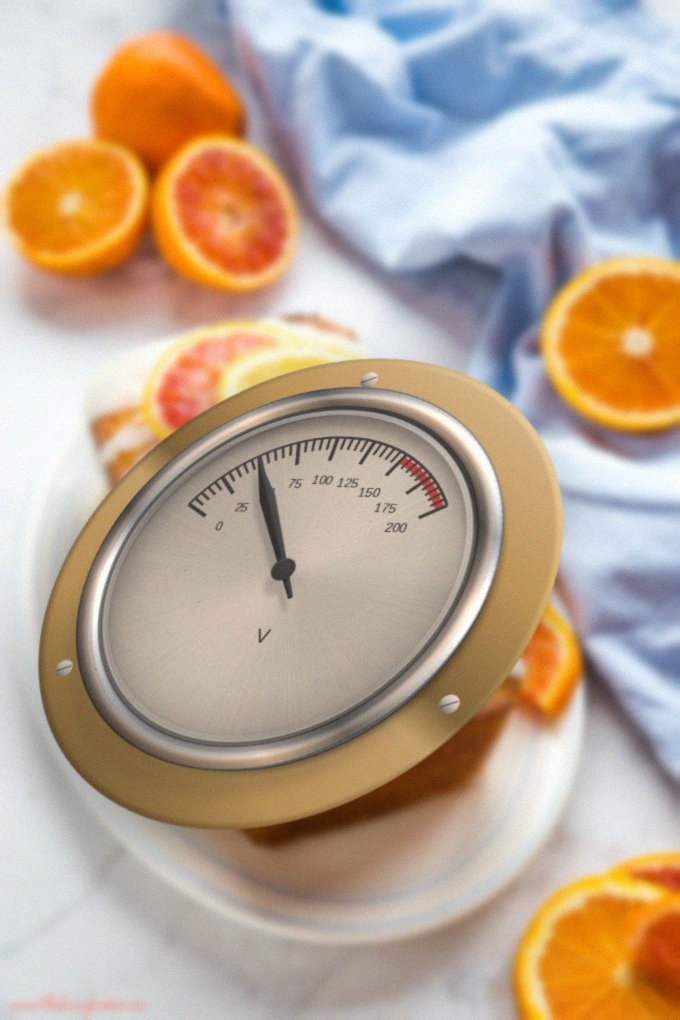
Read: 50V
